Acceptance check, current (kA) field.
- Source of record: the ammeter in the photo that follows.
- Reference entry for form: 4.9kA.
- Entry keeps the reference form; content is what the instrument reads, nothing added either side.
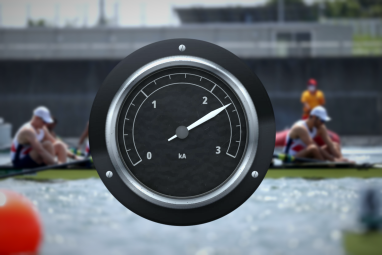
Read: 2.3kA
